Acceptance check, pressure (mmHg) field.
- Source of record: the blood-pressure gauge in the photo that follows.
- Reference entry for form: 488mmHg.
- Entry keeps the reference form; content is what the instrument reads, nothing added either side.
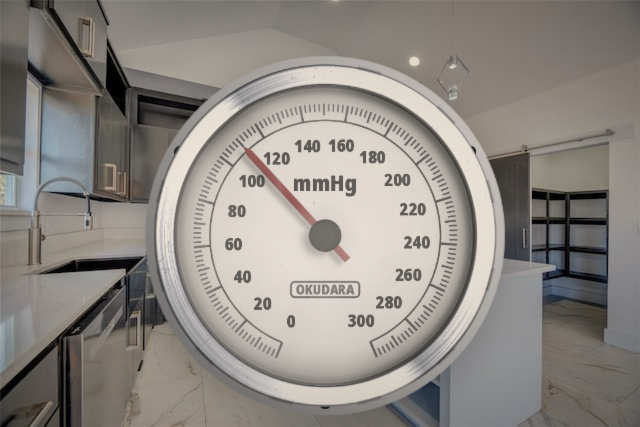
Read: 110mmHg
